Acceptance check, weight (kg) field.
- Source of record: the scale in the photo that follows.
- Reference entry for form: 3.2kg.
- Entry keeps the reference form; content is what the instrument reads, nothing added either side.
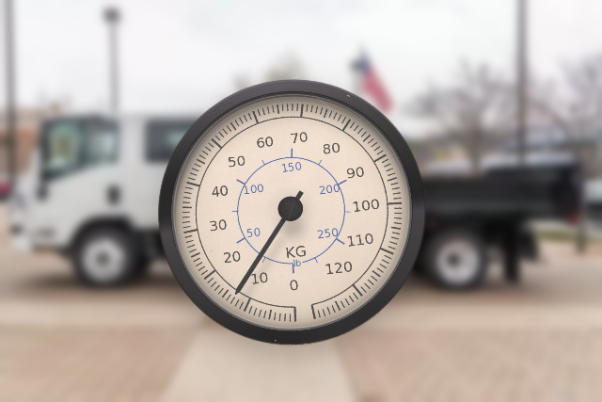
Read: 13kg
